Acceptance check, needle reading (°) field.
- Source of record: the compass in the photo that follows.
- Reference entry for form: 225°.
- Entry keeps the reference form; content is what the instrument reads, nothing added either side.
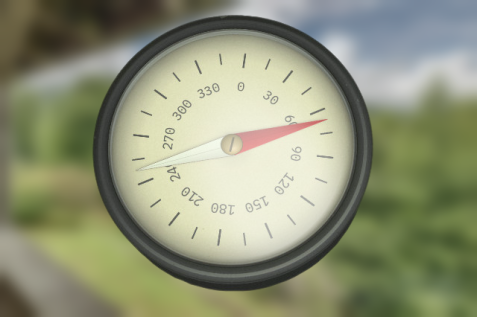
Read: 67.5°
